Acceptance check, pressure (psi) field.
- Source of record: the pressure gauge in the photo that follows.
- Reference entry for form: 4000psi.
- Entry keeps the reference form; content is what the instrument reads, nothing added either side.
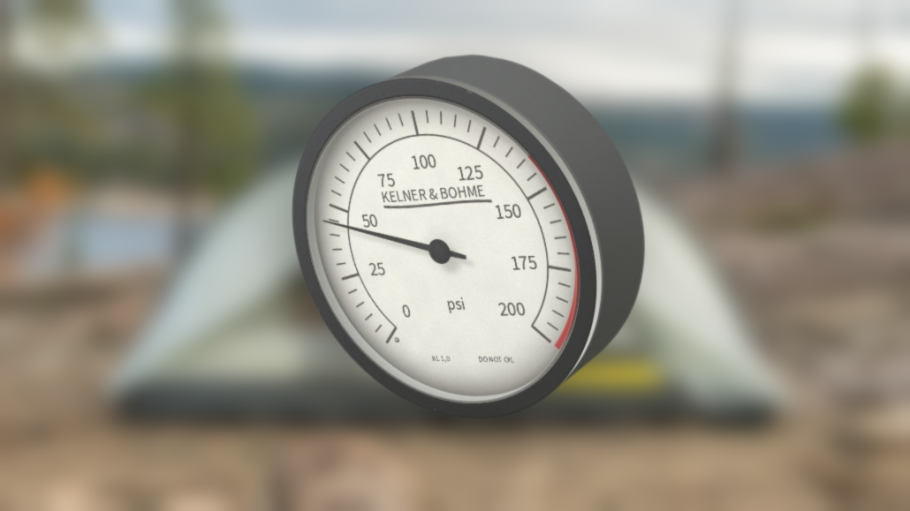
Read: 45psi
